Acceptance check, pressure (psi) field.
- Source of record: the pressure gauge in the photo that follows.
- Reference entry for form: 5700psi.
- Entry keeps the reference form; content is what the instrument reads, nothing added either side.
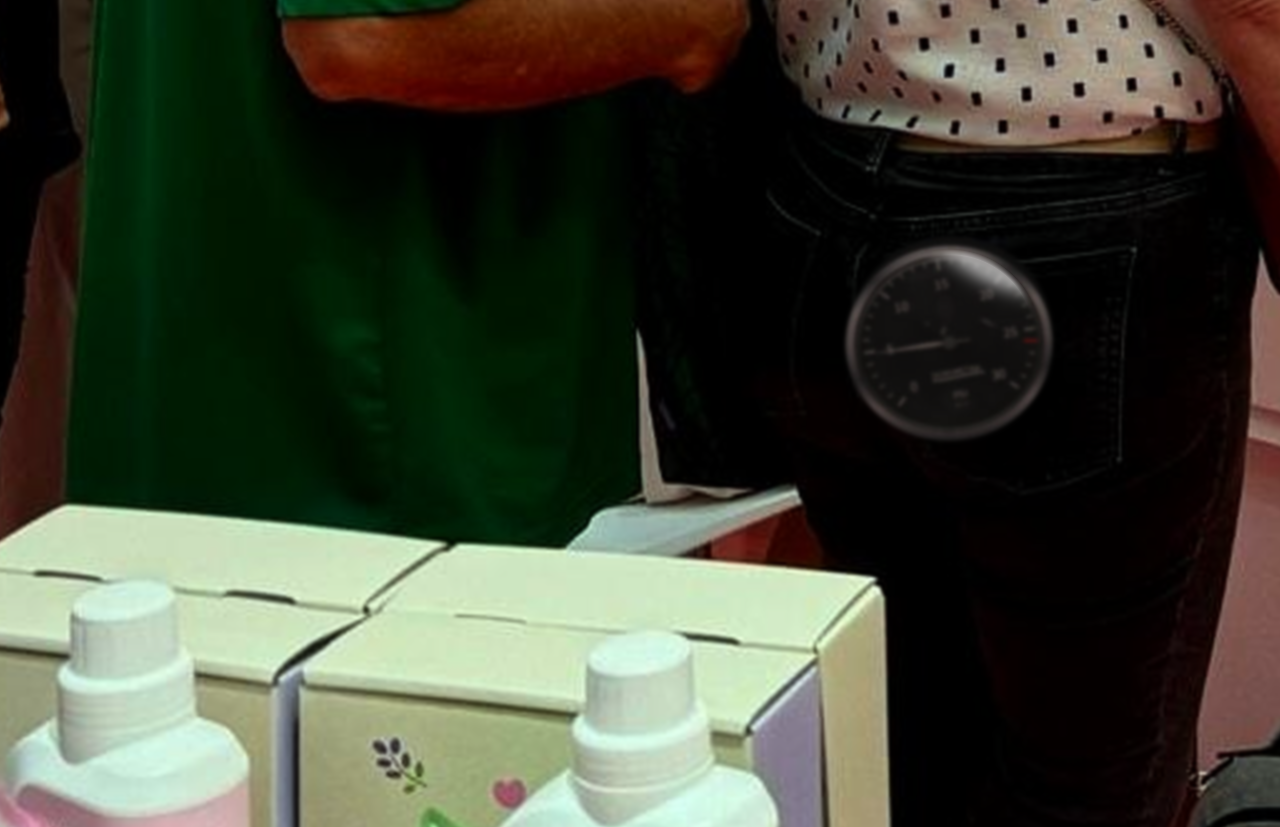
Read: 5psi
